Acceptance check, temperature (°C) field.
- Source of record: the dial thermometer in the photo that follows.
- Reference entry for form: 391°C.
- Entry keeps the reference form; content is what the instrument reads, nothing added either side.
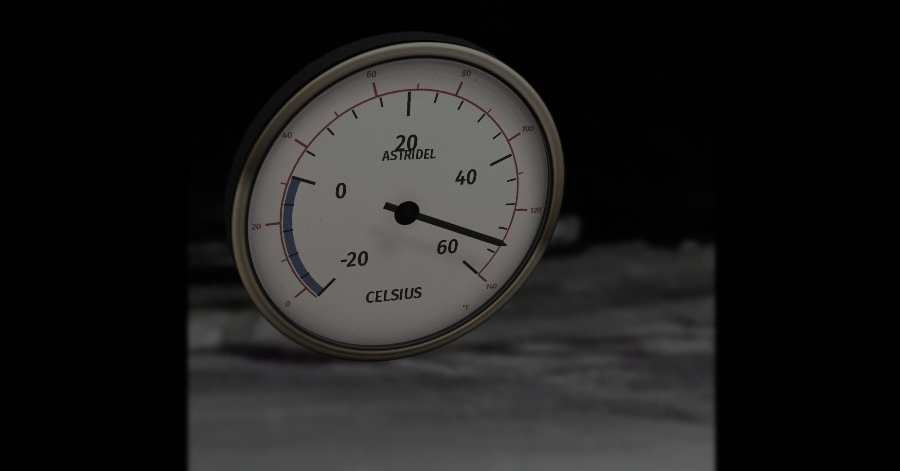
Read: 54°C
